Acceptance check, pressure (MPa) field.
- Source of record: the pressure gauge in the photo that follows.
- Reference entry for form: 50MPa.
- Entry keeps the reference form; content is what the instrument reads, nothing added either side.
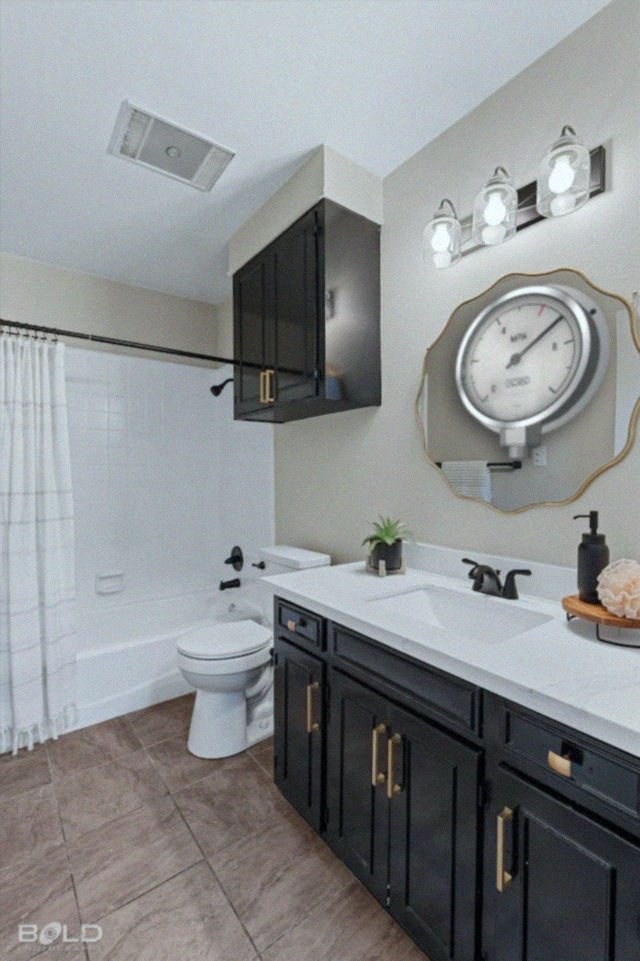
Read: 7MPa
